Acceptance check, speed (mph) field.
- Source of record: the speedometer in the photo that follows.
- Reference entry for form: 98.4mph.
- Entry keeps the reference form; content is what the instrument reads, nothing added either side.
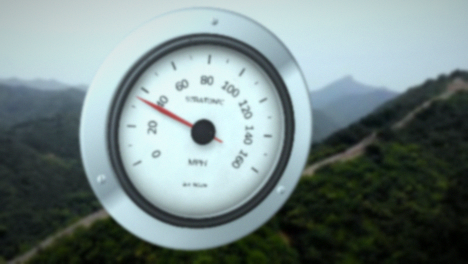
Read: 35mph
